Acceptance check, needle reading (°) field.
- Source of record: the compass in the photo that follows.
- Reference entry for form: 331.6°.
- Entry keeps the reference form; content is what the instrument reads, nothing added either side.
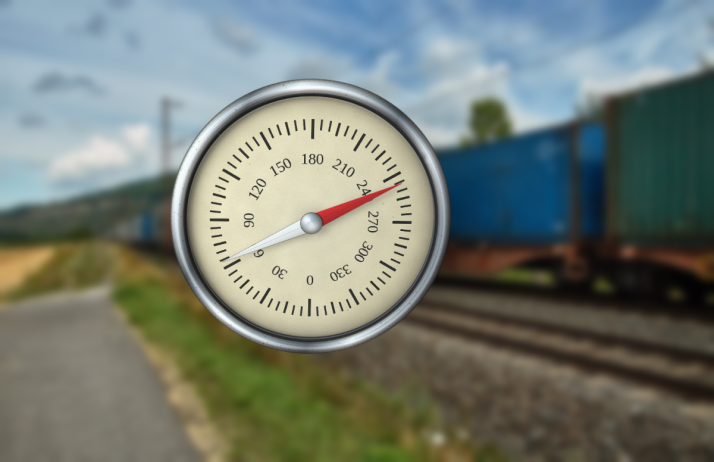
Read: 245°
